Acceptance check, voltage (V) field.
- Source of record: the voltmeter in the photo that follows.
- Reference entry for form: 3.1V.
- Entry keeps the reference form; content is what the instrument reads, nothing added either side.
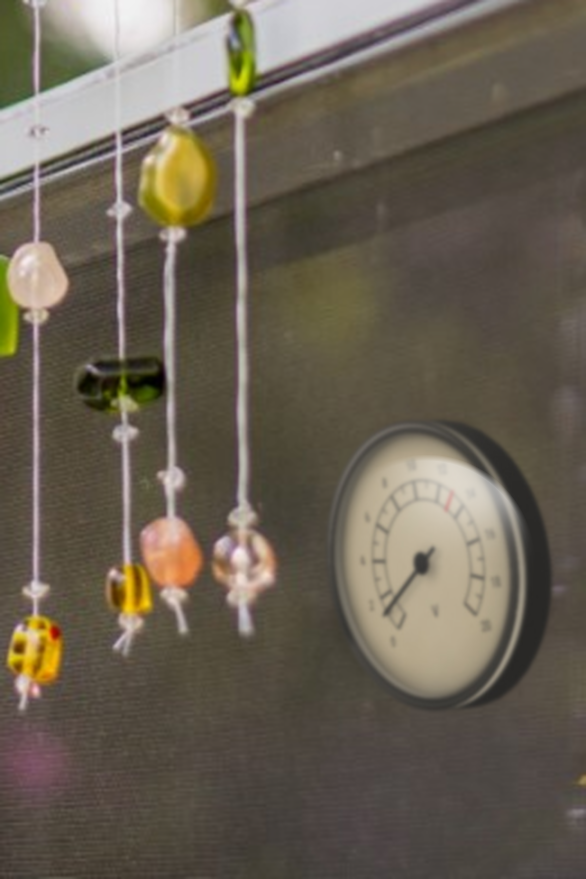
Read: 1V
